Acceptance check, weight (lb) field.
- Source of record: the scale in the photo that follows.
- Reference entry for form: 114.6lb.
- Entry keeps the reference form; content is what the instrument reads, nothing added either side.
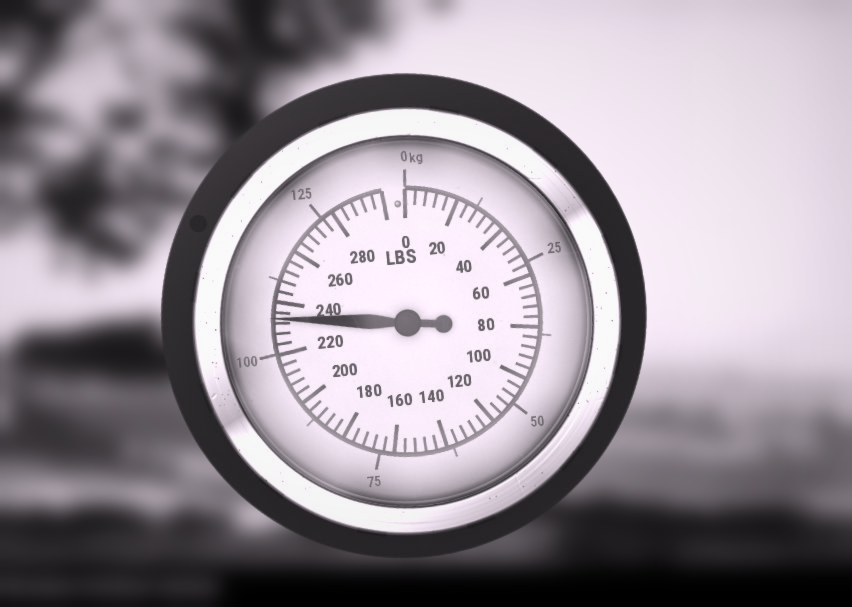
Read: 234lb
